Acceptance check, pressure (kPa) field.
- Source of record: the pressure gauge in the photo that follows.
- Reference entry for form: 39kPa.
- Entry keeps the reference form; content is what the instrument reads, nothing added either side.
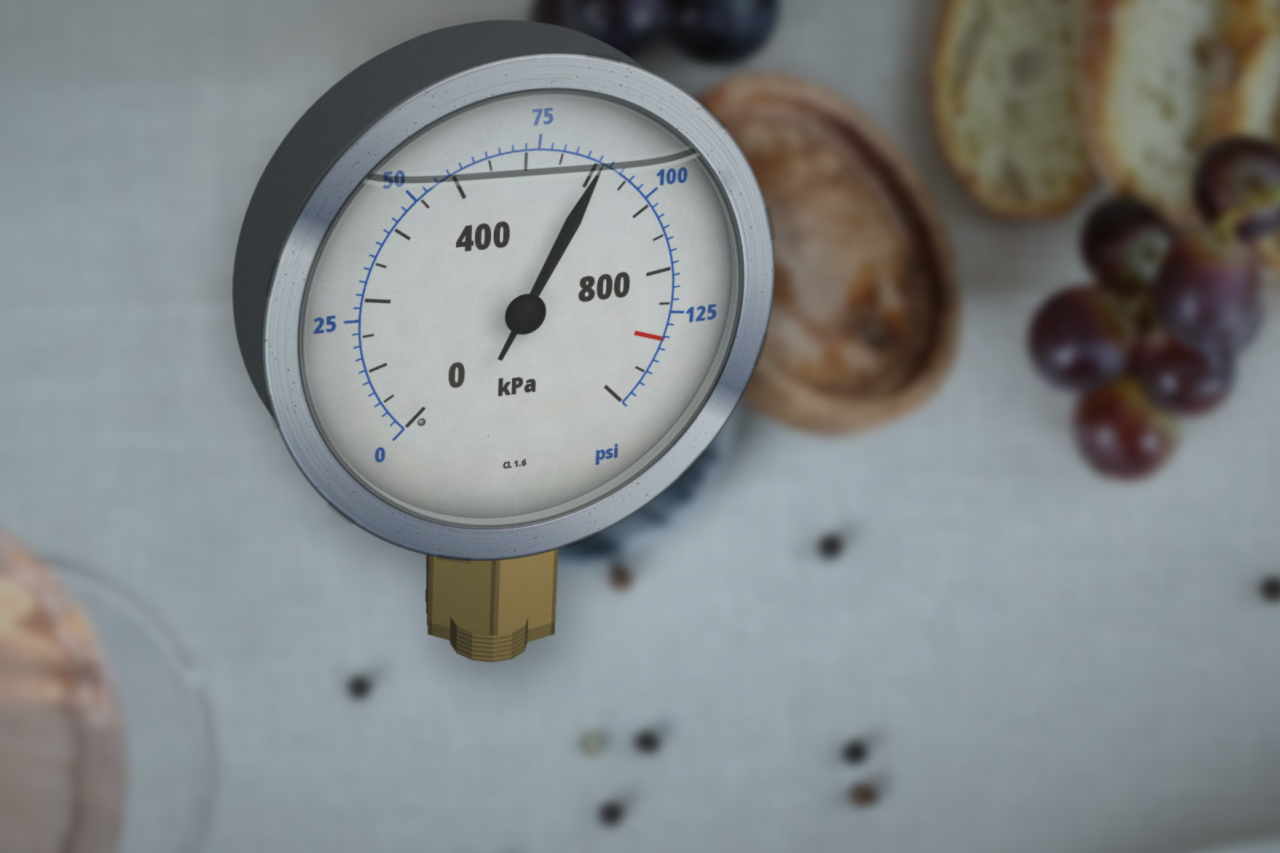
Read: 600kPa
